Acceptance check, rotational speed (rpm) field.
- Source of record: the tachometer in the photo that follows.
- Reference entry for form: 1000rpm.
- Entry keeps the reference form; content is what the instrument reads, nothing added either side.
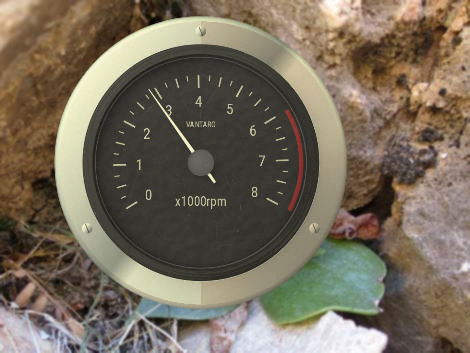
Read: 2875rpm
